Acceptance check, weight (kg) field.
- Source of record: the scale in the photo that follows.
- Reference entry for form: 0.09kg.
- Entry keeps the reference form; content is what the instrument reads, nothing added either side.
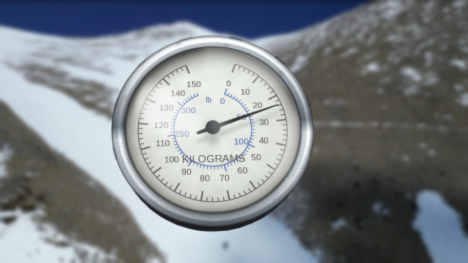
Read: 24kg
